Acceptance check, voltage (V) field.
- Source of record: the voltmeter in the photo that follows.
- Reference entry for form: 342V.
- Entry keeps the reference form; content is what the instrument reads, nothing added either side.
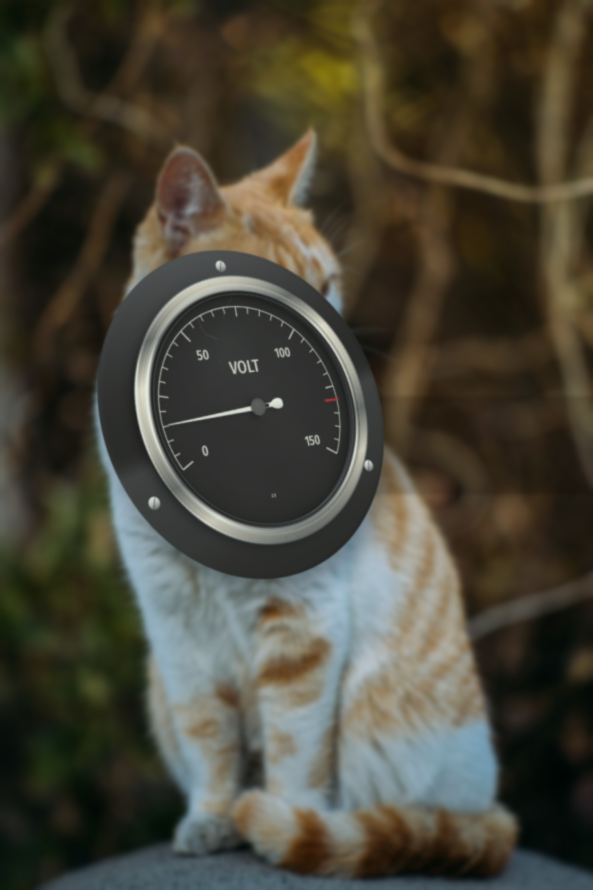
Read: 15V
